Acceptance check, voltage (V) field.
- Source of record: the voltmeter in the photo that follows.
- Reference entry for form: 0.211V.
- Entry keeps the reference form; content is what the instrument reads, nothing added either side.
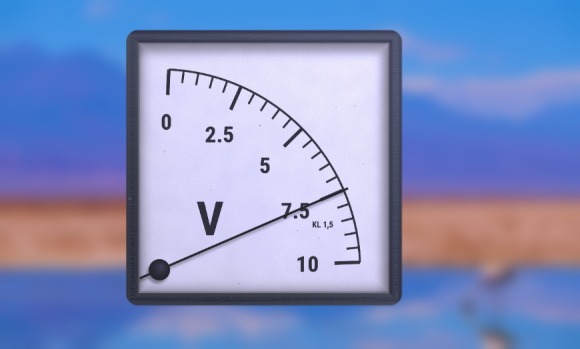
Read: 7.5V
